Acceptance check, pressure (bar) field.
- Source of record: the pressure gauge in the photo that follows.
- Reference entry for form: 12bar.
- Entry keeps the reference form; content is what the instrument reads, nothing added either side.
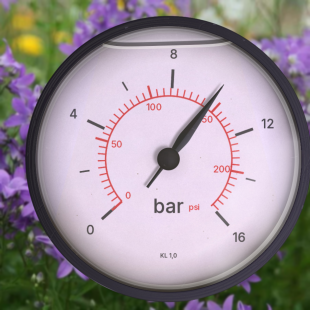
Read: 10bar
